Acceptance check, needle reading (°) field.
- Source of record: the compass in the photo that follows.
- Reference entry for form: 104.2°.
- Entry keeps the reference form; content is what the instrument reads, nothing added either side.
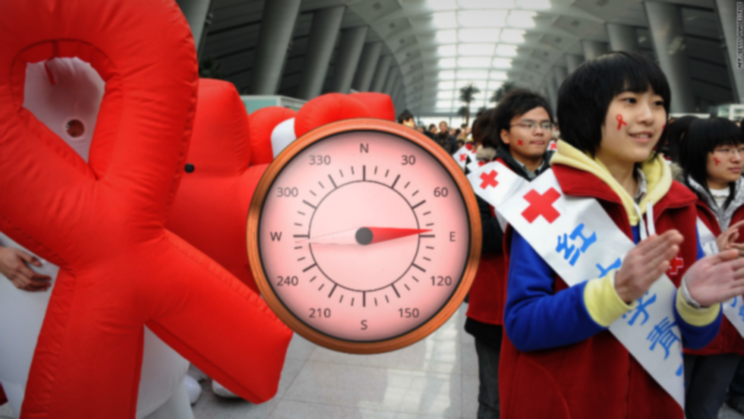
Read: 85°
